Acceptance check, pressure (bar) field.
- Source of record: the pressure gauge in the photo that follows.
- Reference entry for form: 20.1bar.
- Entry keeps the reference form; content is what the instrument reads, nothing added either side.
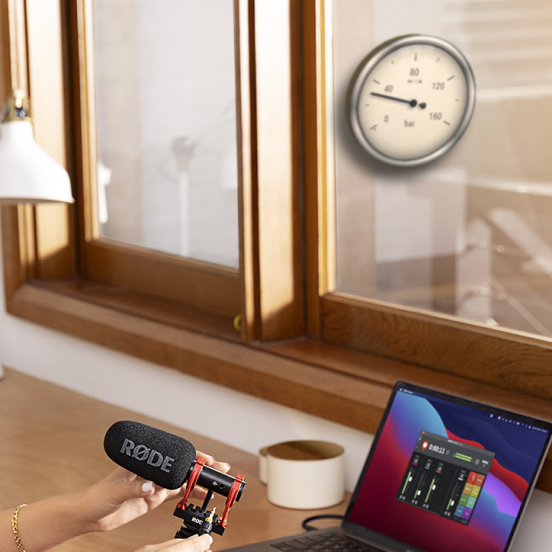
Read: 30bar
